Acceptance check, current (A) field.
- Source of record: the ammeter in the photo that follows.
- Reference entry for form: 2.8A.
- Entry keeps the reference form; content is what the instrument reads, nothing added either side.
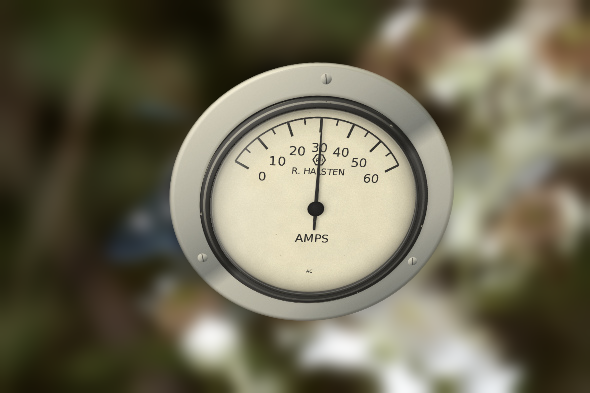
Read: 30A
